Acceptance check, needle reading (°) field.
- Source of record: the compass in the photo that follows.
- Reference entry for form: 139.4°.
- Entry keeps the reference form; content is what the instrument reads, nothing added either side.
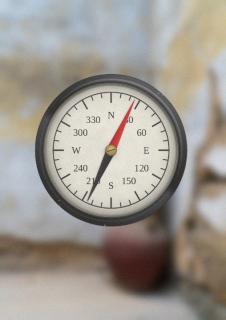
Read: 25°
